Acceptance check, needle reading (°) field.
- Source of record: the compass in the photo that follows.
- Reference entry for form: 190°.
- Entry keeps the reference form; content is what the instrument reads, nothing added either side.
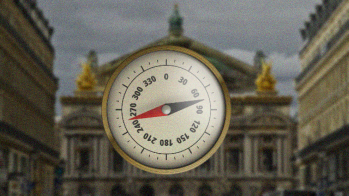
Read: 255°
